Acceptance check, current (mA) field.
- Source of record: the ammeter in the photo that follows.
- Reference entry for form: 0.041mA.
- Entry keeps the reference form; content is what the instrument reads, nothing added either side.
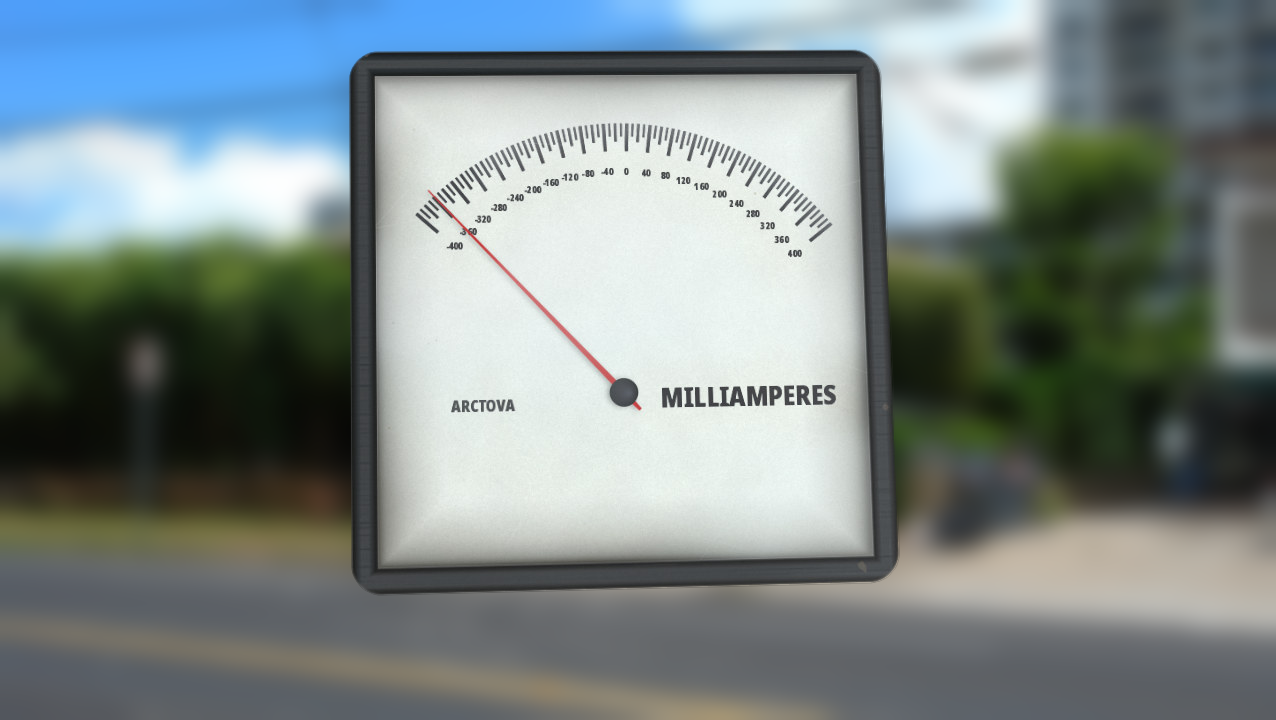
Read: -360mA
